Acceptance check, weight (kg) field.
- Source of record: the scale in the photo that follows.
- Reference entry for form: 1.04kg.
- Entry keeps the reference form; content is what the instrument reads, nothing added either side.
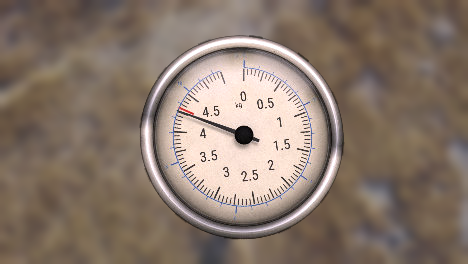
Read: 4.25kg
